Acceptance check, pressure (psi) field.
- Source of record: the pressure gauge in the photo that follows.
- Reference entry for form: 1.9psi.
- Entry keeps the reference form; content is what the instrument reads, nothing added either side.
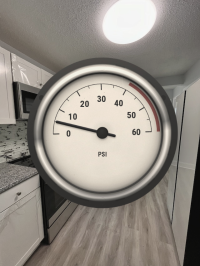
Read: 5psi
